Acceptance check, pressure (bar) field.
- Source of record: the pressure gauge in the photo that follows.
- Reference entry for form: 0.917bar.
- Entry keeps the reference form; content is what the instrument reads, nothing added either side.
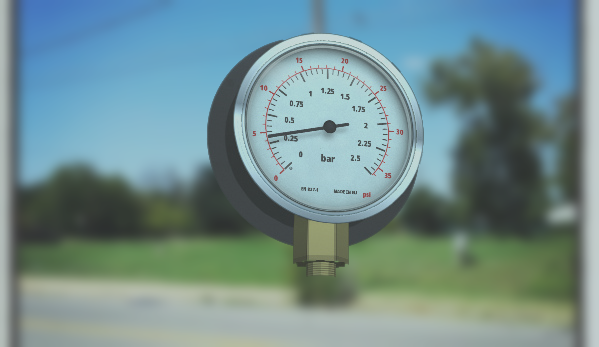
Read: 0.3bar
